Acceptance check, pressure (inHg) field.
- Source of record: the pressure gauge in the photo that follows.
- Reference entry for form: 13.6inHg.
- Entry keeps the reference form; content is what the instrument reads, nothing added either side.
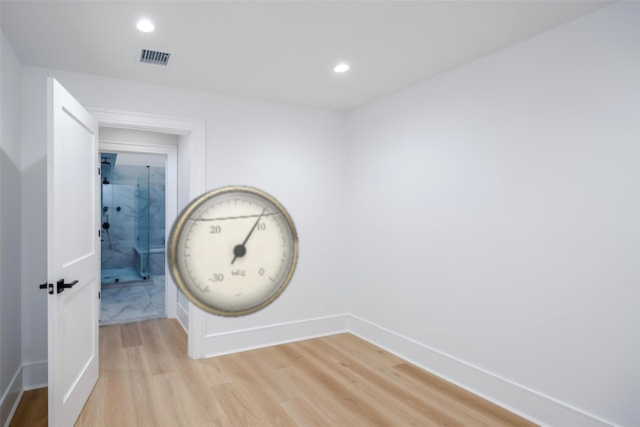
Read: -11inHg
